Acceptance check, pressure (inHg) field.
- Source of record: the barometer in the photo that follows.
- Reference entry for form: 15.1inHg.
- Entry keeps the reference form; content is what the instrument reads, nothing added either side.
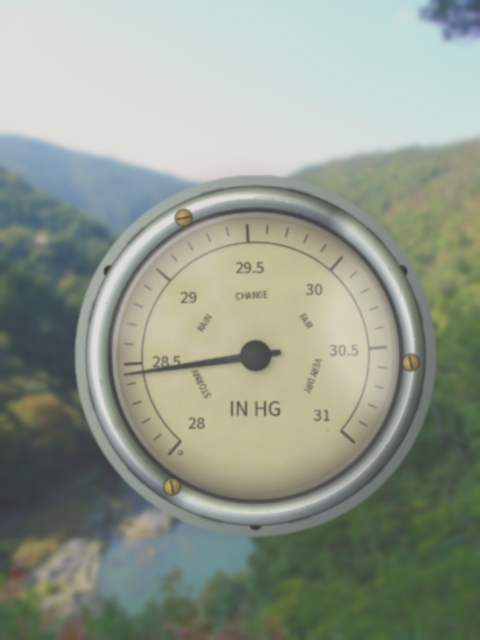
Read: 28.45inHg
